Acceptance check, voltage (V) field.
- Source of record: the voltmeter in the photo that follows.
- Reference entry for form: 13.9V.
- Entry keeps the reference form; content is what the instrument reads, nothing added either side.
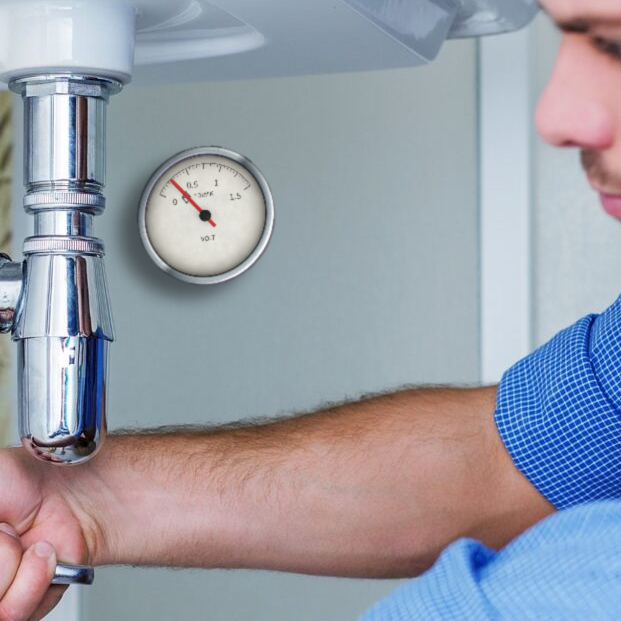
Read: 0.25V
